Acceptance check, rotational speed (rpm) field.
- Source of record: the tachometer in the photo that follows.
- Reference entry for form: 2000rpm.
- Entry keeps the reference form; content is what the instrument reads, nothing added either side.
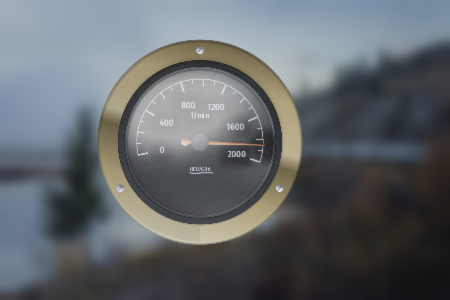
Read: 1850rpm
